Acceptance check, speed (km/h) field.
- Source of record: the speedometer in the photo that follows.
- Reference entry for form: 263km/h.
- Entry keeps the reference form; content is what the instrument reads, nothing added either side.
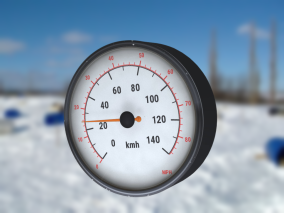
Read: 25km/h
